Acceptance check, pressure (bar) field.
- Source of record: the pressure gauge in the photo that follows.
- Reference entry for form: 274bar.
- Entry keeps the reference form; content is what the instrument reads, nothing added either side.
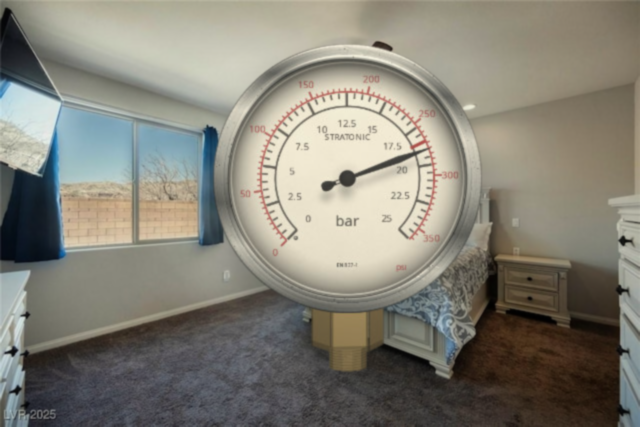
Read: 19bar
